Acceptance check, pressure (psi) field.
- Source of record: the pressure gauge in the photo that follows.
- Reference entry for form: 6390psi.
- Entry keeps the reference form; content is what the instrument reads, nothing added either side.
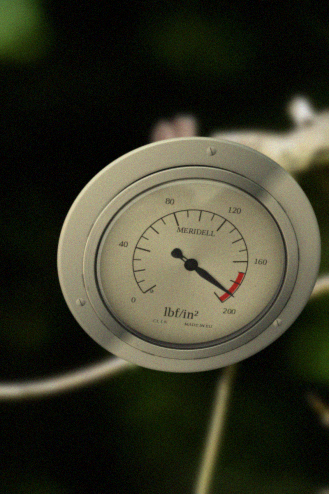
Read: 190psi
